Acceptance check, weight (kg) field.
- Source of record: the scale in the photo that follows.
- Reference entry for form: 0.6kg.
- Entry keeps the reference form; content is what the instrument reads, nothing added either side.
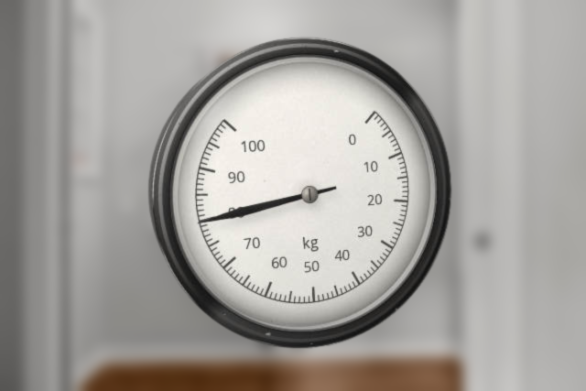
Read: 80kg
